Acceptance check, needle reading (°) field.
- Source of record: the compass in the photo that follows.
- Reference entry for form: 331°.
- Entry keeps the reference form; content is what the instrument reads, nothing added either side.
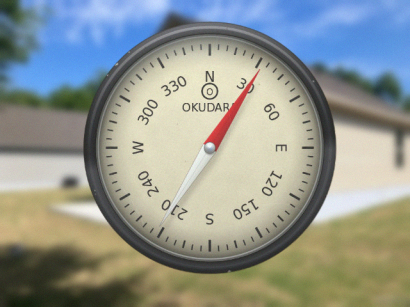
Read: 32.5°
